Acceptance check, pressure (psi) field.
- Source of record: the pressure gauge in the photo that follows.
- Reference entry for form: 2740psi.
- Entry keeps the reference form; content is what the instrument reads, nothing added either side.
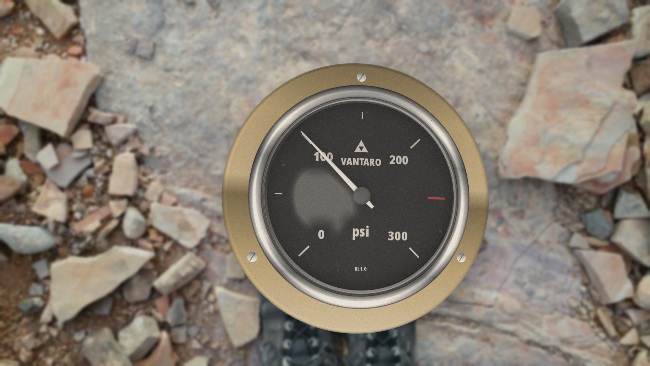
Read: 100psi
